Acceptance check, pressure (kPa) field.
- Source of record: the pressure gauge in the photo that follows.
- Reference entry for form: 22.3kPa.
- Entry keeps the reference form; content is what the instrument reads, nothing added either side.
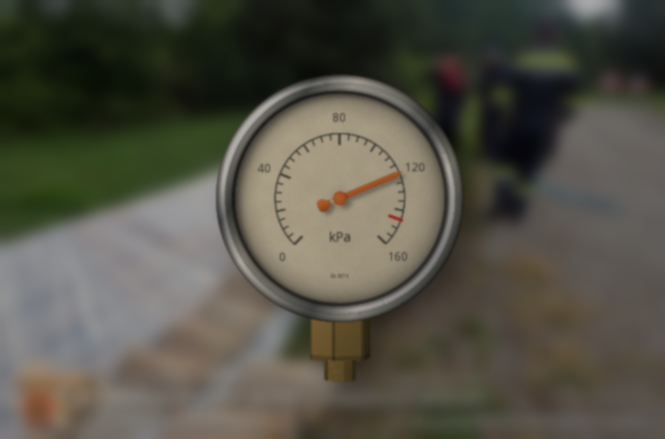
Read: 120kPa
